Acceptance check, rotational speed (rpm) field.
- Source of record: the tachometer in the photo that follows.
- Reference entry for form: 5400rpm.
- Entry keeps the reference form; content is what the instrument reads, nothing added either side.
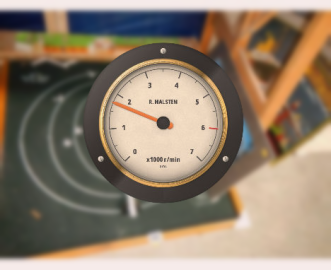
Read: 1750rpm
